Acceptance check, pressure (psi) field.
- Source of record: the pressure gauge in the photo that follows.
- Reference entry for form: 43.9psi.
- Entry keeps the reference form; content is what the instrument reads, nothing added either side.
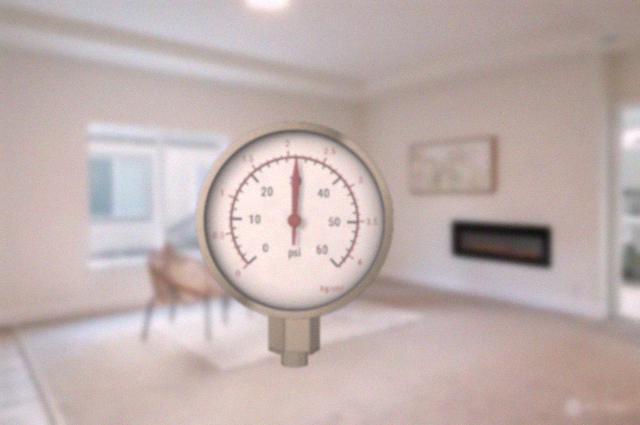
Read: 30psi
